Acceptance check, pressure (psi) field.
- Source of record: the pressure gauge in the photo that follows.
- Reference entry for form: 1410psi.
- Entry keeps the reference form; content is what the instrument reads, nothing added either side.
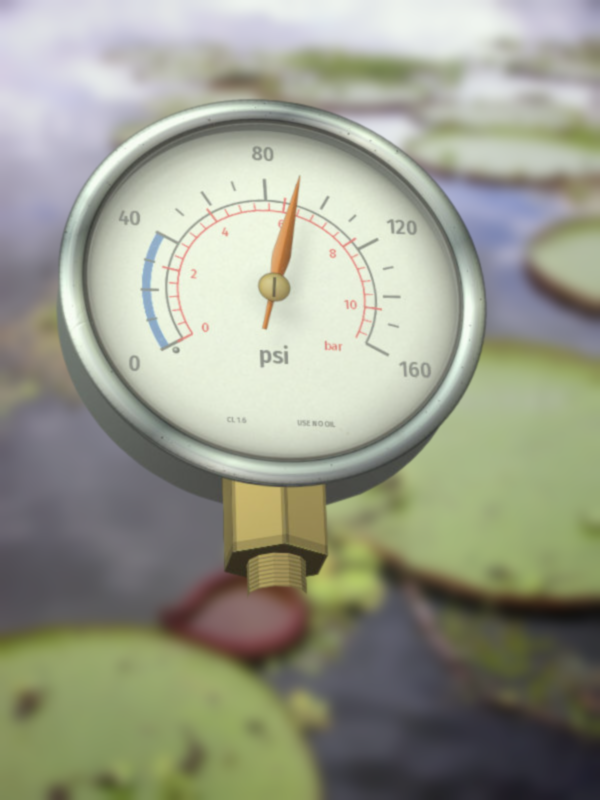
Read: 90psi
